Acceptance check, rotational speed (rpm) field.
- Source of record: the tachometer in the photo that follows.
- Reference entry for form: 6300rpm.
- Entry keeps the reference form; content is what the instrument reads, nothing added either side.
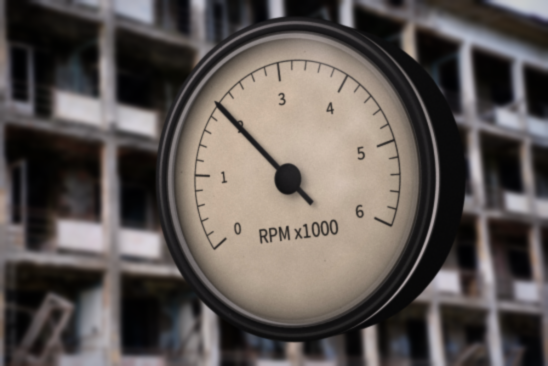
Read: 2000rpm
